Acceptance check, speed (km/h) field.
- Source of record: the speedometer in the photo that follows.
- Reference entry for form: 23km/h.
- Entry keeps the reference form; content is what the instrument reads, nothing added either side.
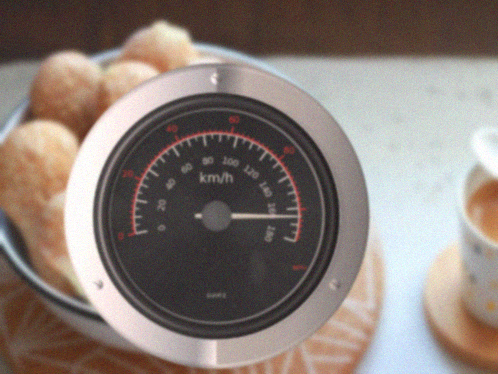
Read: 165km/h
